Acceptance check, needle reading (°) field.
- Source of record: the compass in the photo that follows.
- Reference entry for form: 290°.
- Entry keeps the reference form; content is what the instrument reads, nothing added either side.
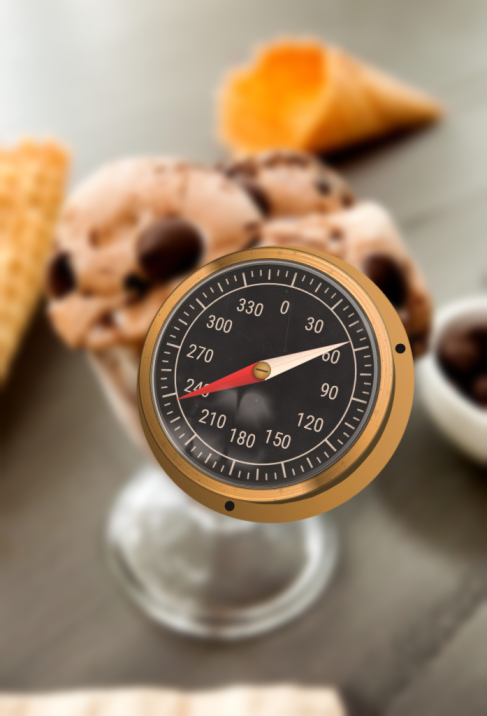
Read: 235°
